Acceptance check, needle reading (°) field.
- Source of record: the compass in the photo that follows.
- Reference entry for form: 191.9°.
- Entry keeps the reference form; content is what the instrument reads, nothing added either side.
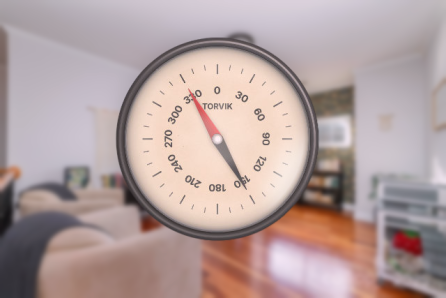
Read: 330°
